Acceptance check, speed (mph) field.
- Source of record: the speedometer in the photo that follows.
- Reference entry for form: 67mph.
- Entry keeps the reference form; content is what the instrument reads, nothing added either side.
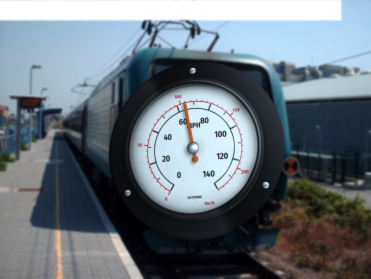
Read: 65mph
